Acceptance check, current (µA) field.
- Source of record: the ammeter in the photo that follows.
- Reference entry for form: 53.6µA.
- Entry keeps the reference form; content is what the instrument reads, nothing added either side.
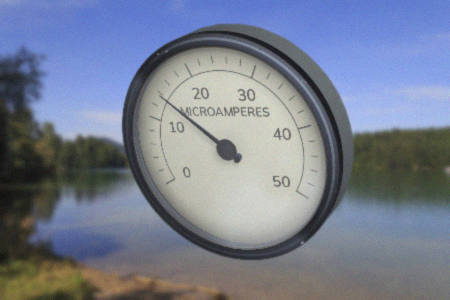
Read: 14µA
